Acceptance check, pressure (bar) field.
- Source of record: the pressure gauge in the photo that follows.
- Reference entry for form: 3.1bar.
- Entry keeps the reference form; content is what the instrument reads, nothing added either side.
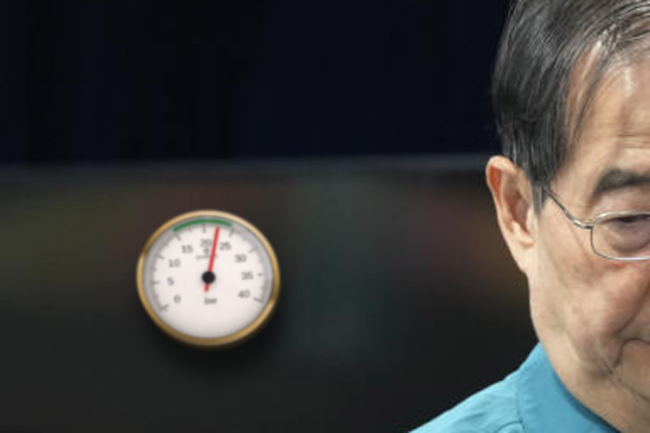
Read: 22.5bar
